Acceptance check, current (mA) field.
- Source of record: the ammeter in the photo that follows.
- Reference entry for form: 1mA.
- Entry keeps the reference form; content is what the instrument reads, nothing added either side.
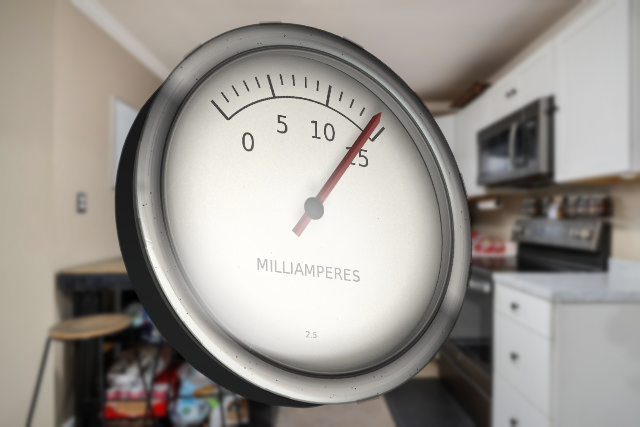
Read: 14mA
